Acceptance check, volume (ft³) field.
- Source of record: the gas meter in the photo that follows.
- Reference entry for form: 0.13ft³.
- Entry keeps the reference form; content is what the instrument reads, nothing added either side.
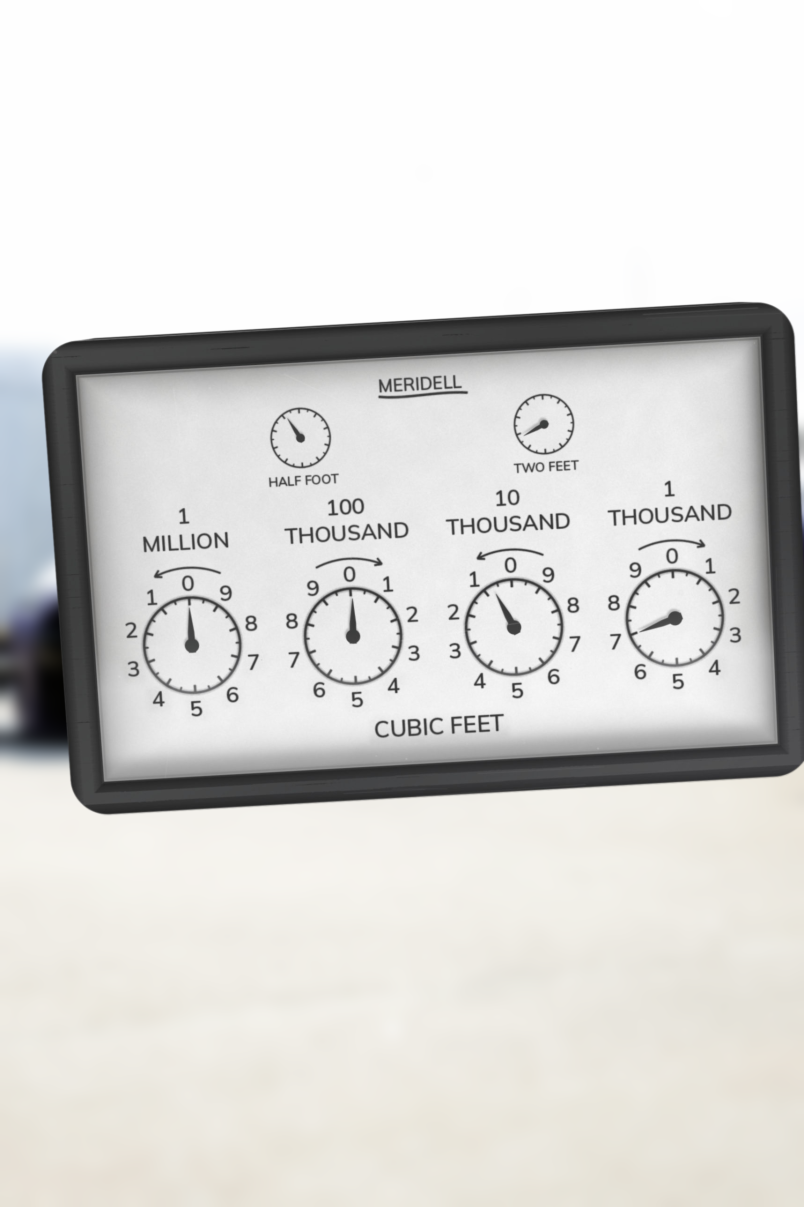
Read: 700ft³
